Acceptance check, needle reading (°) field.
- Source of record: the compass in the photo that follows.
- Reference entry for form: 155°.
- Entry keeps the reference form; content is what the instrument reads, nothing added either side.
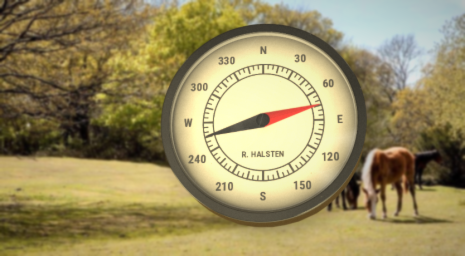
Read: 75°
